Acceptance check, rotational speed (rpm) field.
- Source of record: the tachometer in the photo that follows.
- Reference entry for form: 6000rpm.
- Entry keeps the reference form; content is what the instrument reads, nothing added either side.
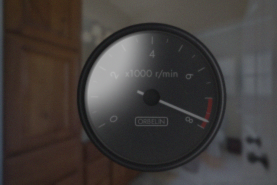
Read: 7750rpm
